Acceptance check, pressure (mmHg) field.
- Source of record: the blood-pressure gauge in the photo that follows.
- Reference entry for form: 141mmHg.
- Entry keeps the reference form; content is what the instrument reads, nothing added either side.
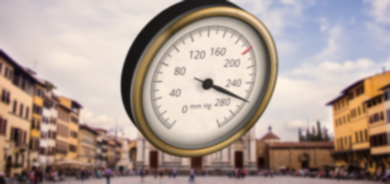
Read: 260mmHg
